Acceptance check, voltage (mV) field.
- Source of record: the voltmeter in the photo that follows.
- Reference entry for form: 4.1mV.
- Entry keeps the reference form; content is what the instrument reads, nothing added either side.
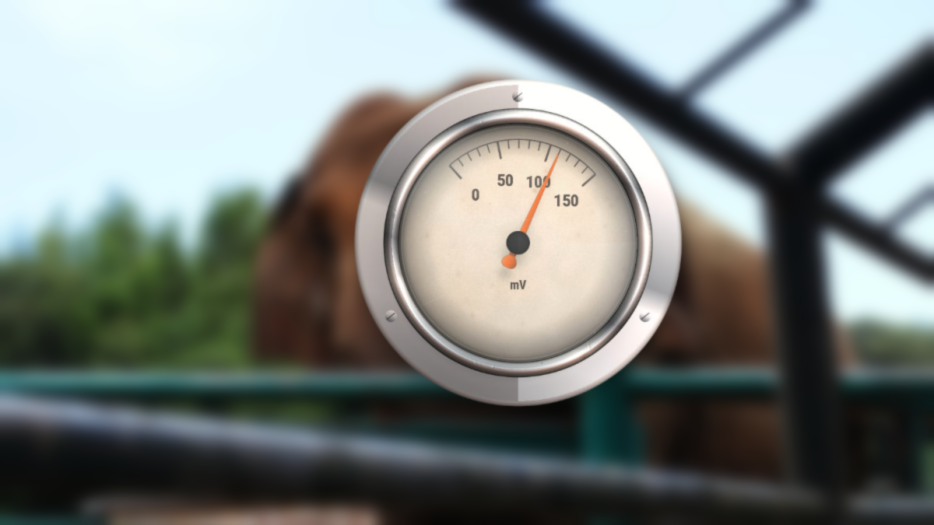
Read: 110mV
